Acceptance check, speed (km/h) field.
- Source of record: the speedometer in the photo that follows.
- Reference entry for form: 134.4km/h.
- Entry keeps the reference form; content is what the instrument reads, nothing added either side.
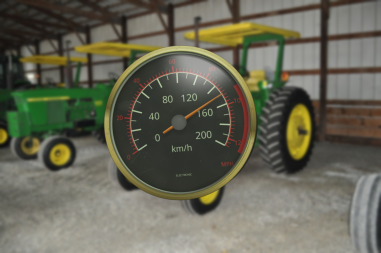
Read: 150km/h
